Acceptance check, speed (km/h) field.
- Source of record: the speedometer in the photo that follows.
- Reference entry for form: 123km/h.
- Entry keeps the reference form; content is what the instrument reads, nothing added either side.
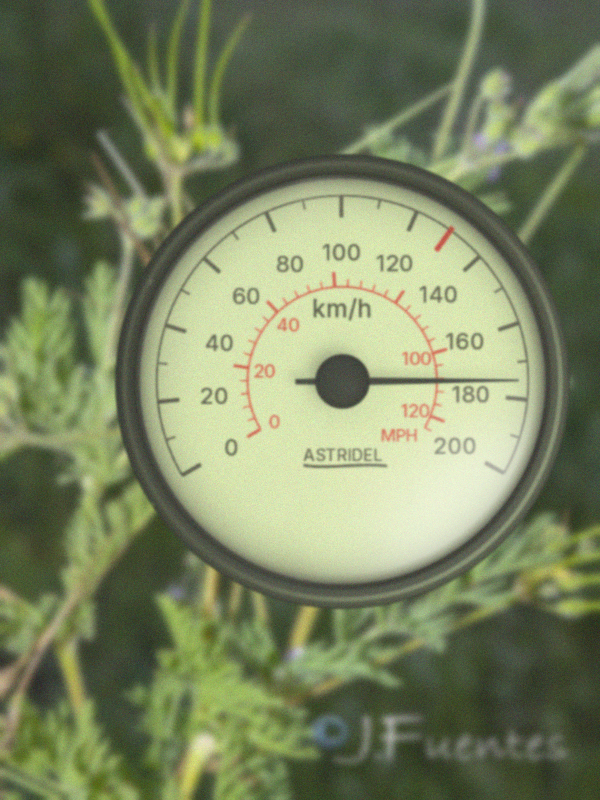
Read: 175km/h
